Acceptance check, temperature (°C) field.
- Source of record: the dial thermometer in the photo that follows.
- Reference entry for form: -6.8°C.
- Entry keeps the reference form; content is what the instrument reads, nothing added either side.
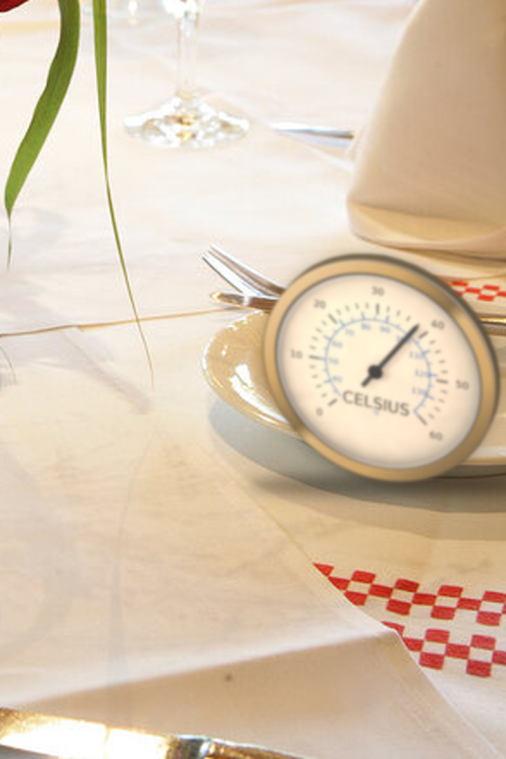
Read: 38°C
